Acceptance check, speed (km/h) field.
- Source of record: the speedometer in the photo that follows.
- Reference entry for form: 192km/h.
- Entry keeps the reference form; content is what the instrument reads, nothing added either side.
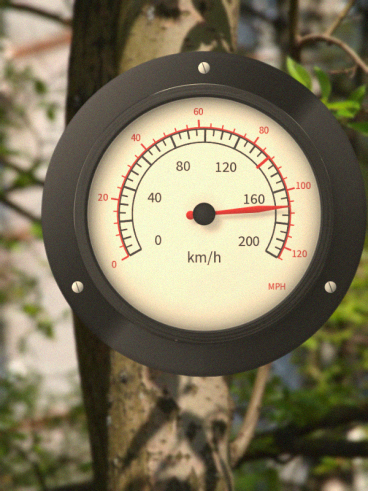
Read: 170km/h
